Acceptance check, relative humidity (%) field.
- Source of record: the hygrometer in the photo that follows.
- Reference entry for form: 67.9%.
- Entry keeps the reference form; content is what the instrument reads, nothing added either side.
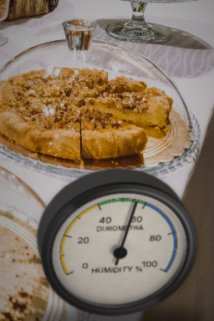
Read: 55%
